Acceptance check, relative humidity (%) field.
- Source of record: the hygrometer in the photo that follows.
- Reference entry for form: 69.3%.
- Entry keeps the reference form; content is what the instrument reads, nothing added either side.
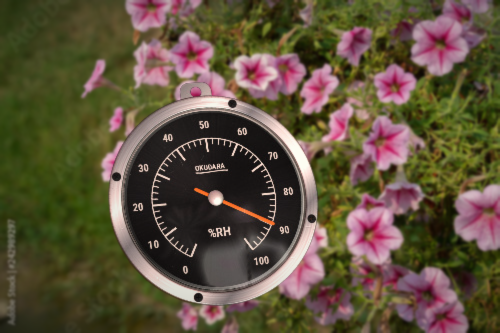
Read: 90%
